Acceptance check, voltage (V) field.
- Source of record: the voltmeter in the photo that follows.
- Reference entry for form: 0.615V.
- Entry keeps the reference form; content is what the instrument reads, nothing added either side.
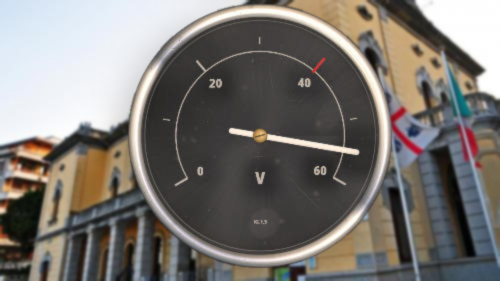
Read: 55V
